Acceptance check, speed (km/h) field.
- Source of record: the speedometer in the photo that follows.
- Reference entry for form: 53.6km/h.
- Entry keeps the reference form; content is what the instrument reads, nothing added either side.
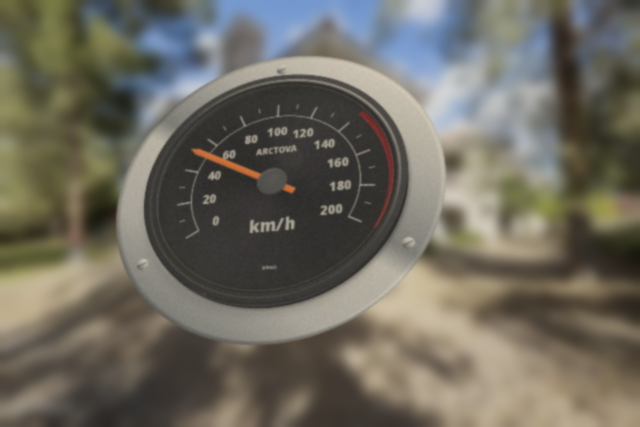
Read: 50km/h
